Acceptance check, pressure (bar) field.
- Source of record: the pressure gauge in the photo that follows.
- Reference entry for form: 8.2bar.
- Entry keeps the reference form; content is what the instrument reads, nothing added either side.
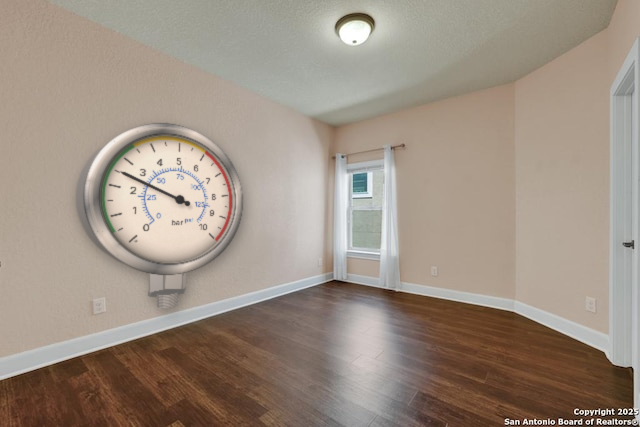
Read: 2.5bar
